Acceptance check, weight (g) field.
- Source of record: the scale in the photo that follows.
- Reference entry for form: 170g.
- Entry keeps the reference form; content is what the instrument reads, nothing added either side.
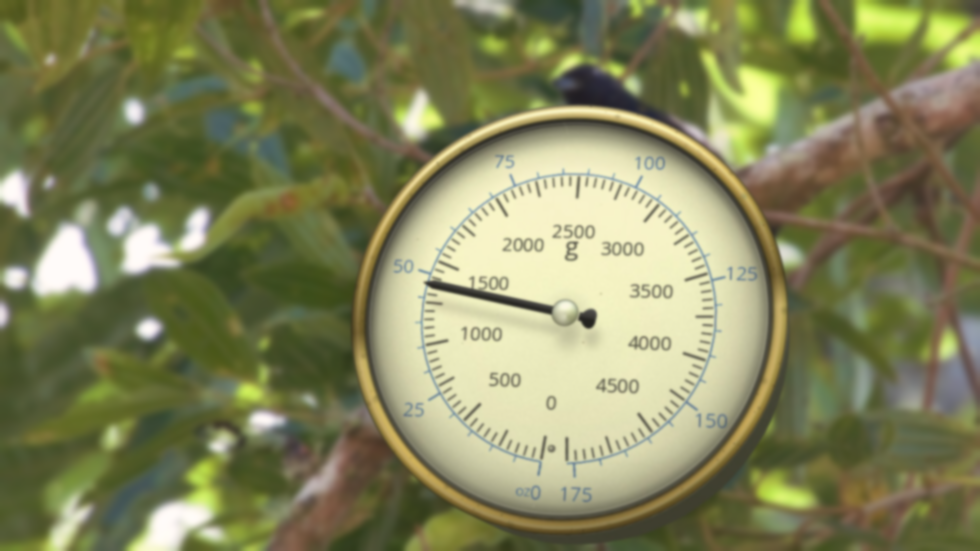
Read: 1350g
